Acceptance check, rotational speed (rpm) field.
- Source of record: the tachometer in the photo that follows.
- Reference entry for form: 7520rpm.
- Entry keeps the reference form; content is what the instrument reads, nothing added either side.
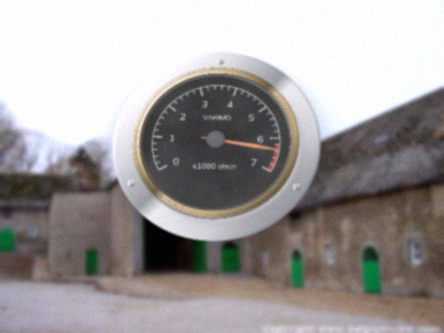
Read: 6400rpm
